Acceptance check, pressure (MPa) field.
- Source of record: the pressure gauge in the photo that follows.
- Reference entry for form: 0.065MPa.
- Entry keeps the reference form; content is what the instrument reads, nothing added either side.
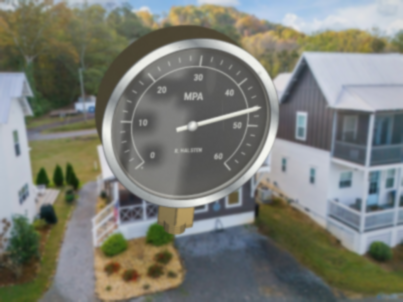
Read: 46MPa
